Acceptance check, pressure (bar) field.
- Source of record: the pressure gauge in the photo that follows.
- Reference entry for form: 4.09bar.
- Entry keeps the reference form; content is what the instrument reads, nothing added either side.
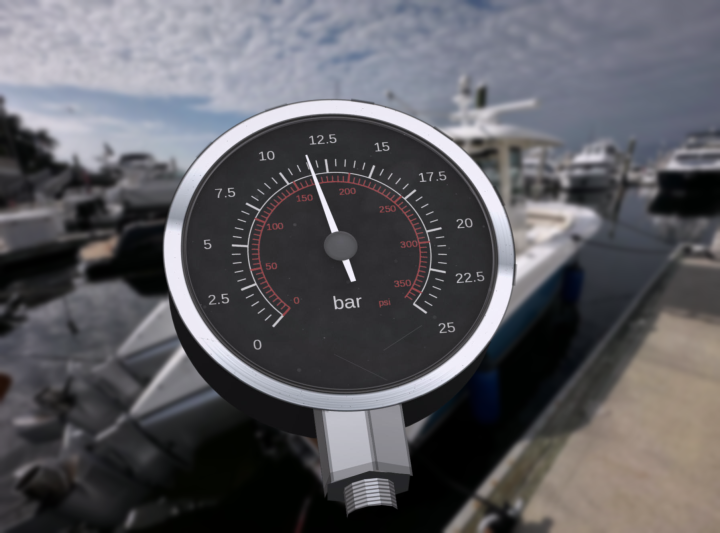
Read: 11.5bar
